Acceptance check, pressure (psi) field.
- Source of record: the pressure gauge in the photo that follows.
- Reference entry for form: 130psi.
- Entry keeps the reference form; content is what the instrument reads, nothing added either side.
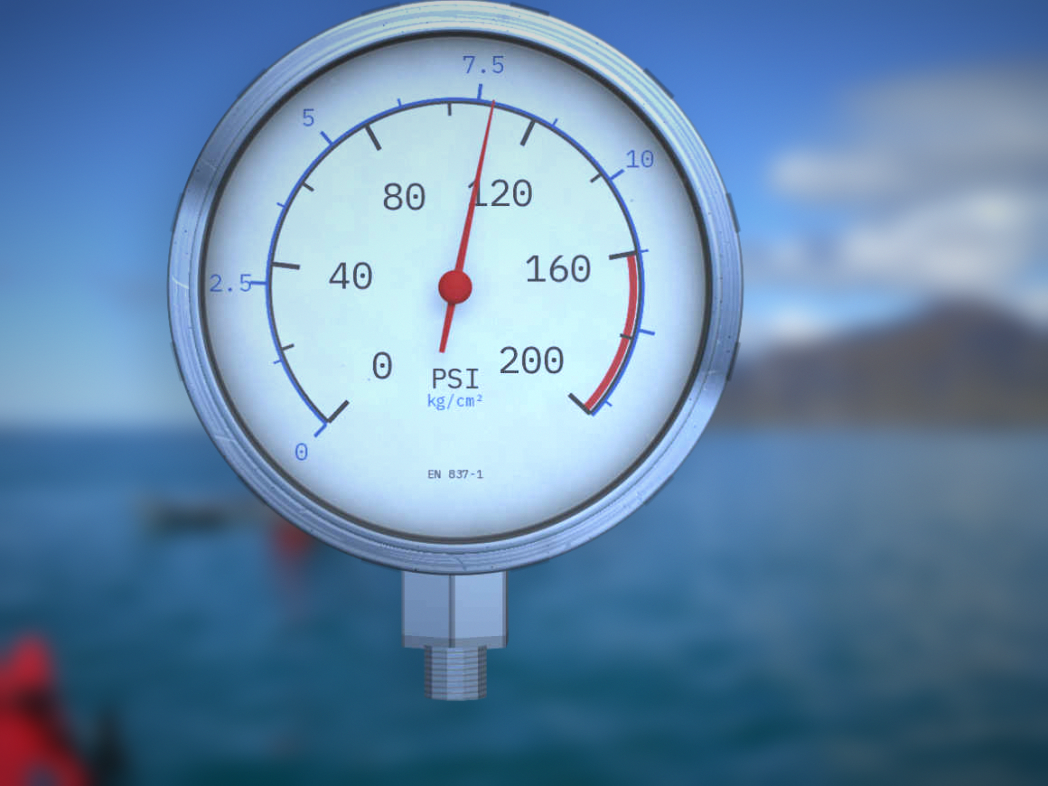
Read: 110psi
